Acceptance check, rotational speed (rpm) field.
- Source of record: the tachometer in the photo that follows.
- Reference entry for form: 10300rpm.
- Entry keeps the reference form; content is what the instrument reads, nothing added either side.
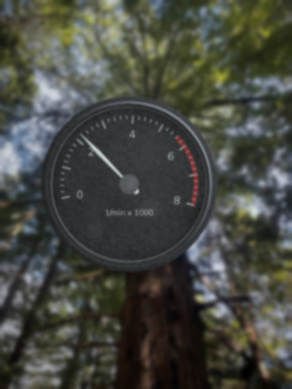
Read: 2200rpm
